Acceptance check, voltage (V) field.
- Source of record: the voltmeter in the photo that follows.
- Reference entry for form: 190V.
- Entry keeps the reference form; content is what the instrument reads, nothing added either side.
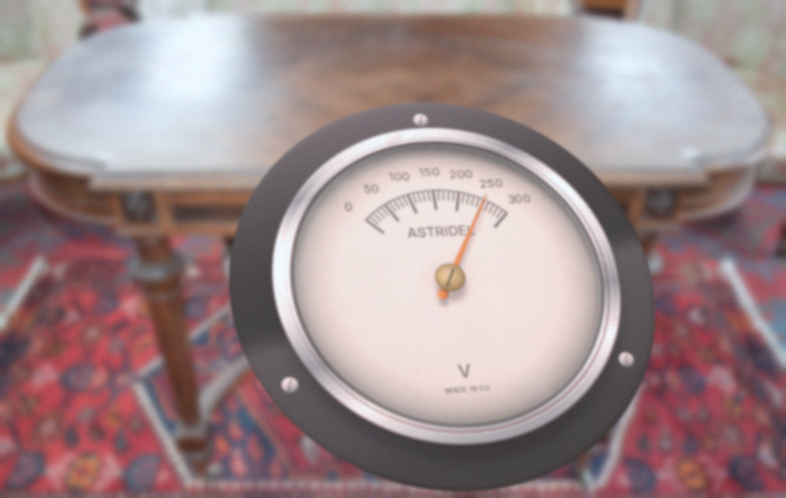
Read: 250V
